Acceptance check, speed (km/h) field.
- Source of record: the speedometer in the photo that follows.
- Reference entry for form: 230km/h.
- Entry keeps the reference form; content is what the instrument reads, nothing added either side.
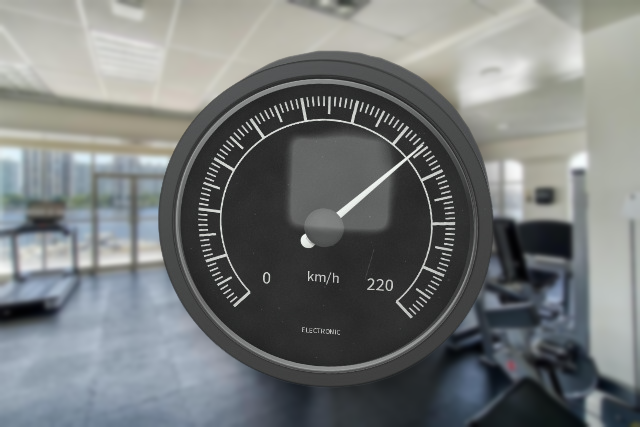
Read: 148km/h
